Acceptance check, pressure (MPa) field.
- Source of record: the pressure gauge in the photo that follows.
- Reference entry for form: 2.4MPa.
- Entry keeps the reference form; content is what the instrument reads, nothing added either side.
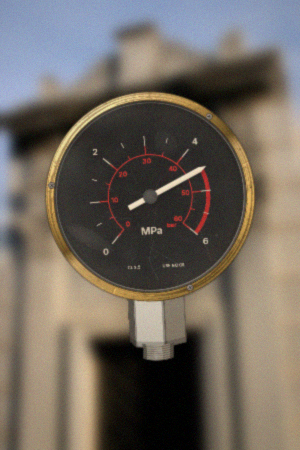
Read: 4.5MPa
